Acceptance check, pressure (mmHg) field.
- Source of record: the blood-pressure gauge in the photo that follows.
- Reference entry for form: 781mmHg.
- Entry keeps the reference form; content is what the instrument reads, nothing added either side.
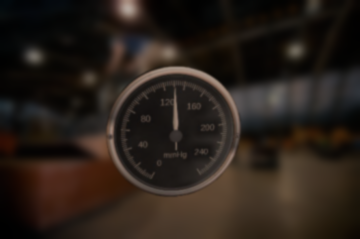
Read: 130mmHg
